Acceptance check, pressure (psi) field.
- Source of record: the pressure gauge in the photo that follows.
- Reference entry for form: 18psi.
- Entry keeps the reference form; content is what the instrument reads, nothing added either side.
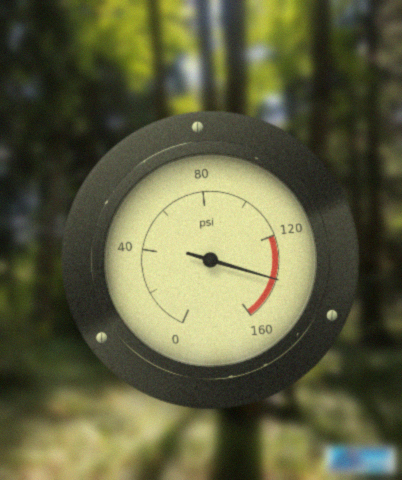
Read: 140psi
